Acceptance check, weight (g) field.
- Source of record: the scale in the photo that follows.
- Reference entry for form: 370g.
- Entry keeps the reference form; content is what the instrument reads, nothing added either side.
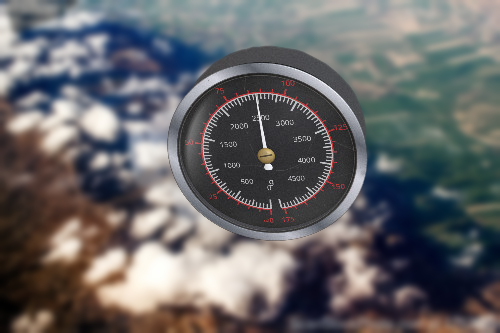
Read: 2500g
